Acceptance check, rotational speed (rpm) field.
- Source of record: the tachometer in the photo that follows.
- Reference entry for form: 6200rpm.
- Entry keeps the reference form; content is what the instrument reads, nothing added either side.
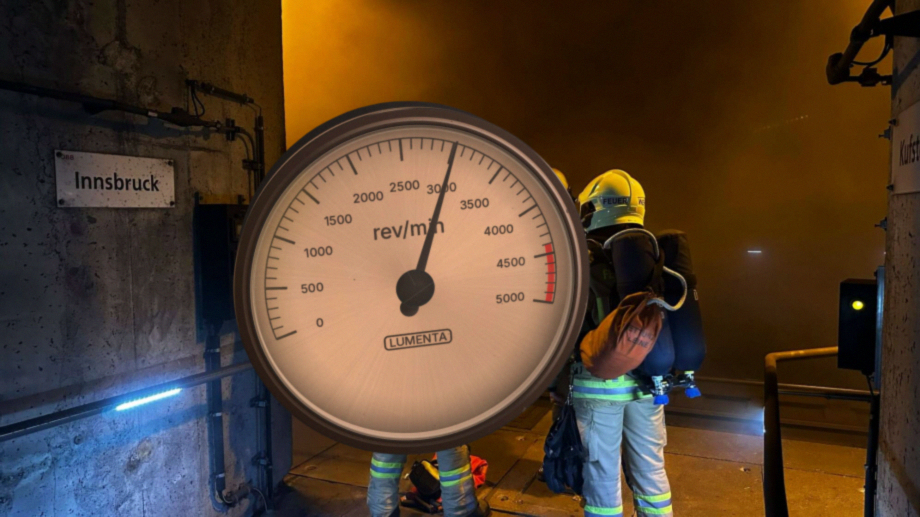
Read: 3000rpm
